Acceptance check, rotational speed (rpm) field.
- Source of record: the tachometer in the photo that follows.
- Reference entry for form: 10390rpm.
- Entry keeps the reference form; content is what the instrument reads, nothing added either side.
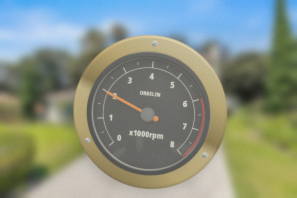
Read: 2000rpm
